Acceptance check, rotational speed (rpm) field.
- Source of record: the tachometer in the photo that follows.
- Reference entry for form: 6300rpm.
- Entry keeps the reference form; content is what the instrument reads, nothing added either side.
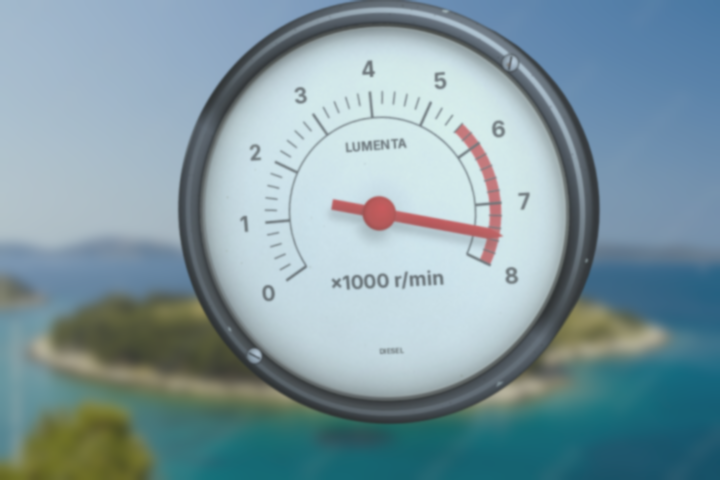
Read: 7500rpm
